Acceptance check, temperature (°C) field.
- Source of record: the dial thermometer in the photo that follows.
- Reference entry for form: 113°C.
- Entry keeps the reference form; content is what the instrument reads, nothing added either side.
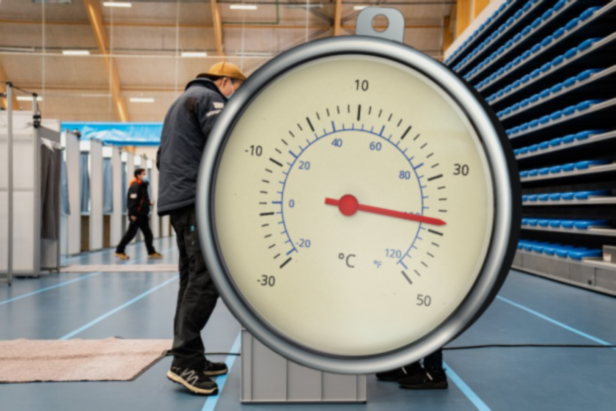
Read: 38°C
